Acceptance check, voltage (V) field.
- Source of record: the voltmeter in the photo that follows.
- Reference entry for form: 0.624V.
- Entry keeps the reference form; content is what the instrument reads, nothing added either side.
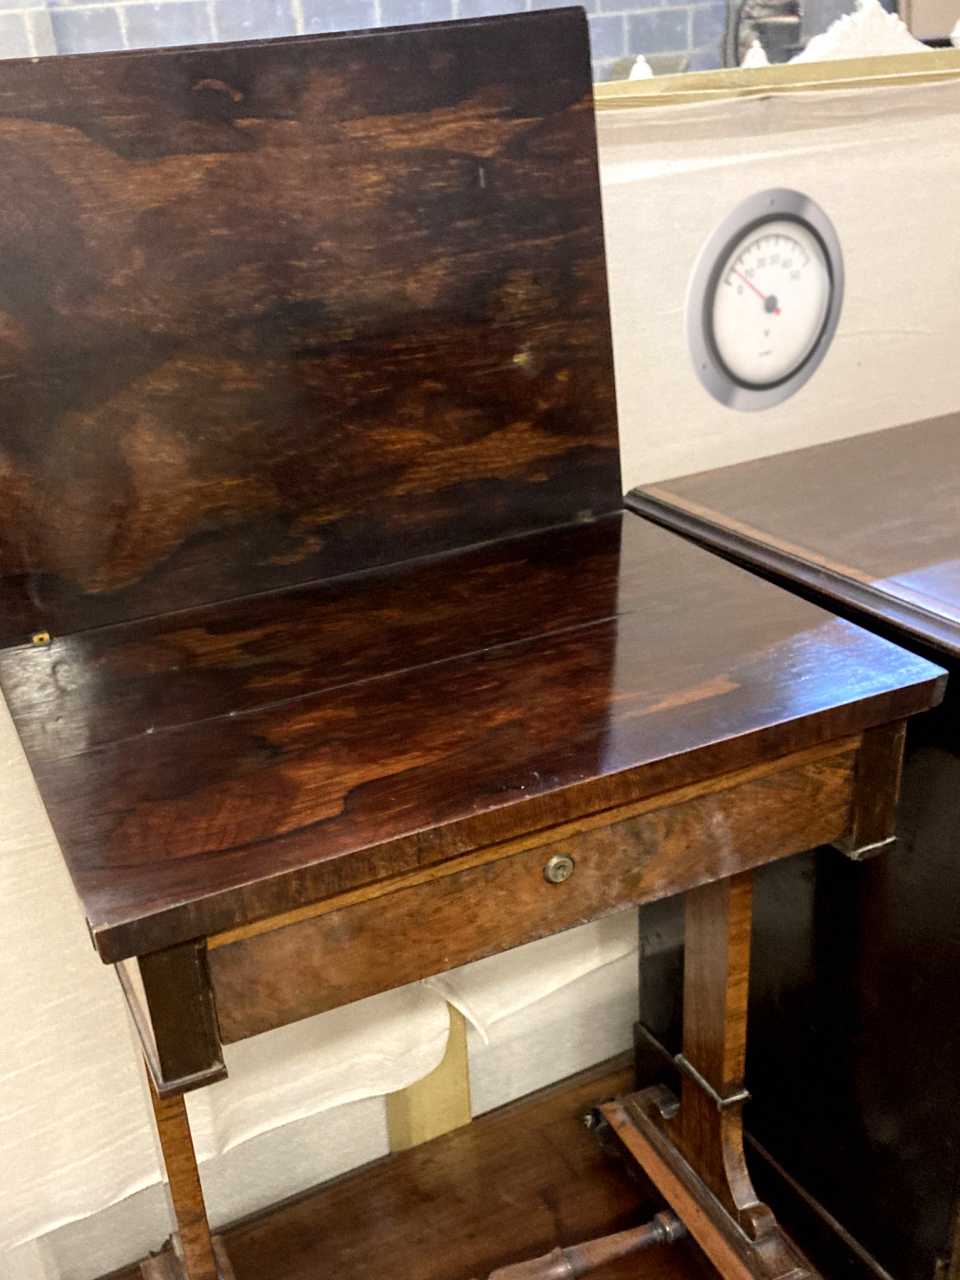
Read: 5V
